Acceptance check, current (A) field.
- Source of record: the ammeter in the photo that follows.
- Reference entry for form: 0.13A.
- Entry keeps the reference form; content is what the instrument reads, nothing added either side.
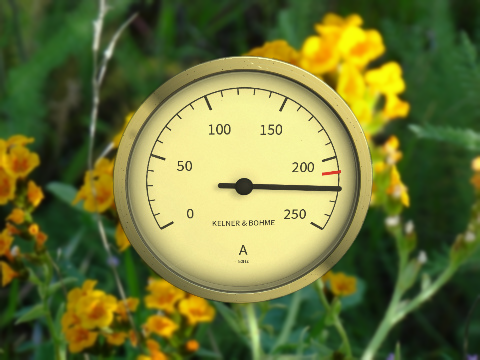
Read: 220A
